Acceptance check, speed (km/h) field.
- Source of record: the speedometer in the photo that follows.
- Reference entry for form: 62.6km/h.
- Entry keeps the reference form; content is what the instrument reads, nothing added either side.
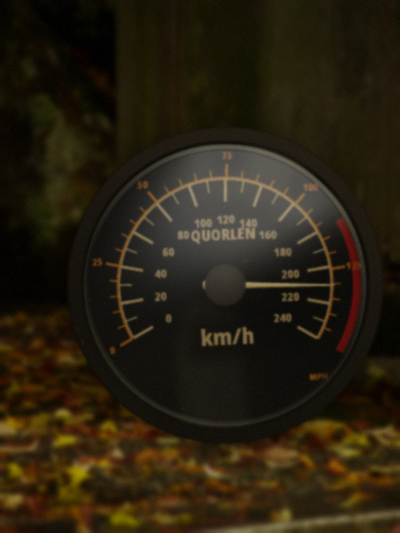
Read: 210km/h
